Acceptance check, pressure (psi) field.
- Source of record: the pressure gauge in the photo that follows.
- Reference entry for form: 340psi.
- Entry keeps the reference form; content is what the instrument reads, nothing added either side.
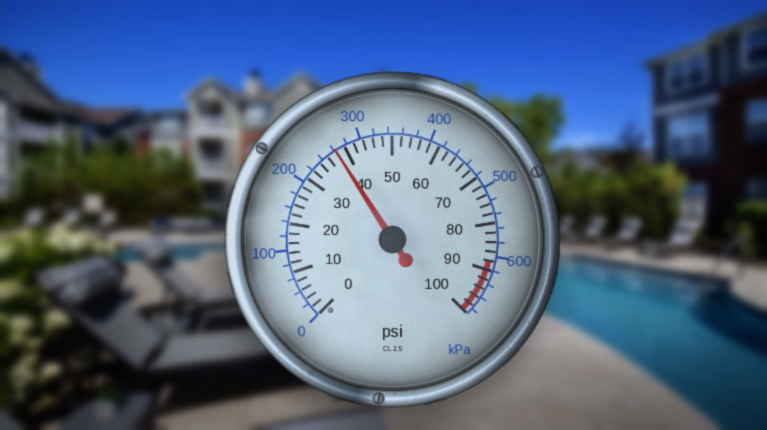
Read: 38psi
